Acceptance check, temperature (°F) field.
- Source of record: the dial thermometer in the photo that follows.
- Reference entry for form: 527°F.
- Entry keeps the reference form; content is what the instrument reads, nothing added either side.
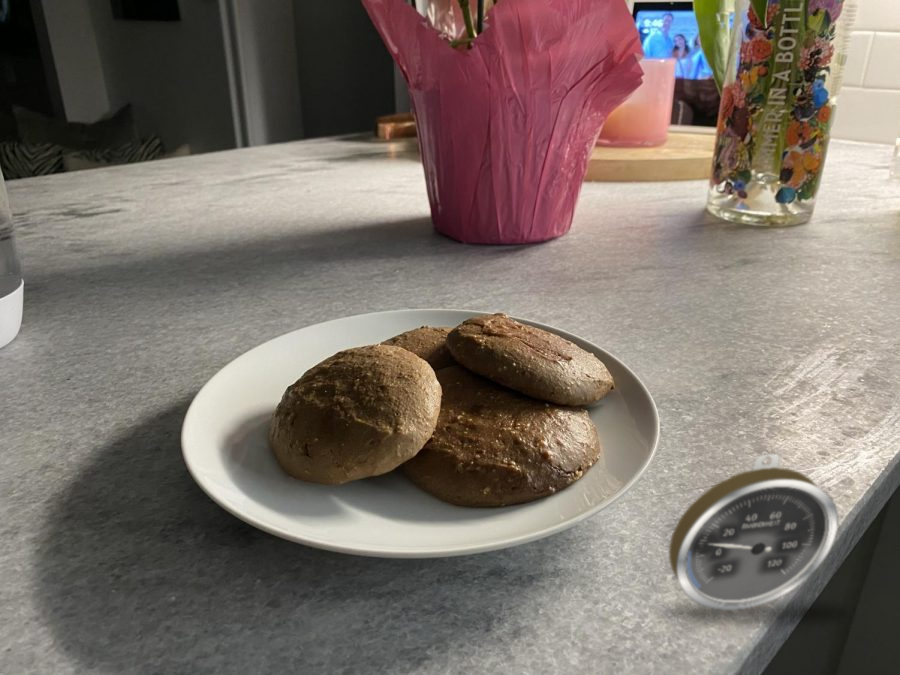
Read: 10°F
